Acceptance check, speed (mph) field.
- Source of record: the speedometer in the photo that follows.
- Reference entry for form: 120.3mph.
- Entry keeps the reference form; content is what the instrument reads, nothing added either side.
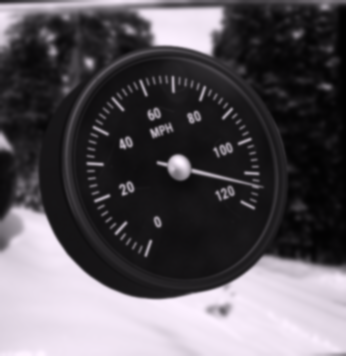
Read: 114mph
